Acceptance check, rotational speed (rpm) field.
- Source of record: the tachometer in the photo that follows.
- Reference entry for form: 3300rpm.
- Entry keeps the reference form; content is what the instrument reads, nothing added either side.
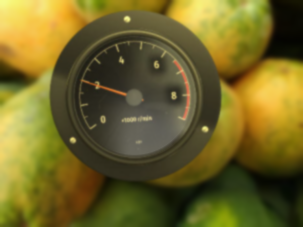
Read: 2000rpm
